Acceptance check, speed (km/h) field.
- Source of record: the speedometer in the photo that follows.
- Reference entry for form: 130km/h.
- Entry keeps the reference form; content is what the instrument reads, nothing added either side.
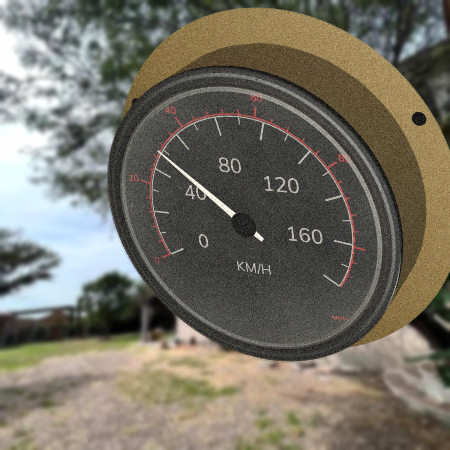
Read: 50km/h
